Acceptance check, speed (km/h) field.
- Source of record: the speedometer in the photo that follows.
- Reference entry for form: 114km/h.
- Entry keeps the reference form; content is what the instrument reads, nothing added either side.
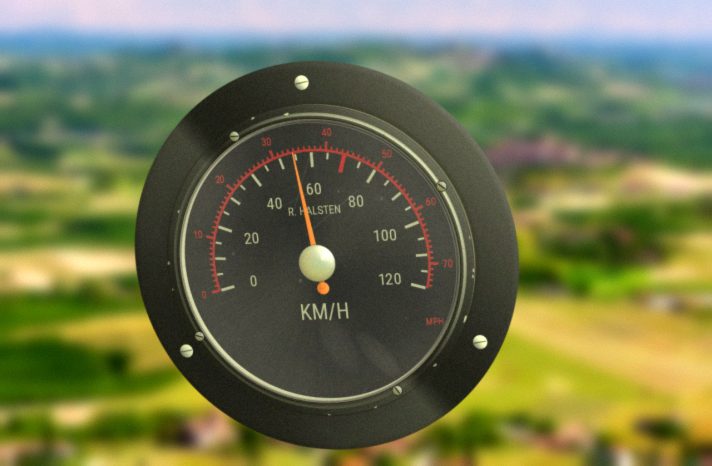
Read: 55km/h
